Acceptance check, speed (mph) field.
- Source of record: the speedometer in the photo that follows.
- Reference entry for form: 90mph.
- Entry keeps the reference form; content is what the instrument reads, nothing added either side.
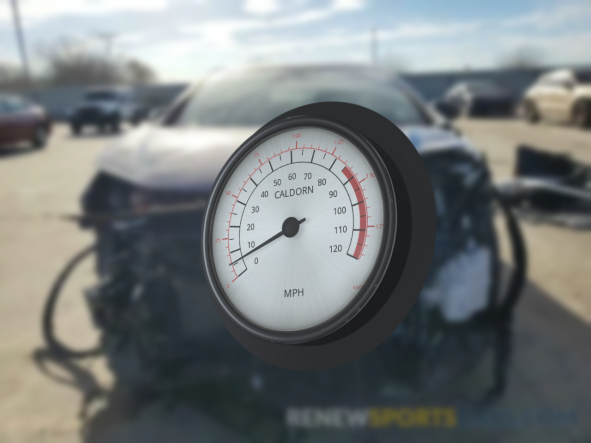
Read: 5mph
